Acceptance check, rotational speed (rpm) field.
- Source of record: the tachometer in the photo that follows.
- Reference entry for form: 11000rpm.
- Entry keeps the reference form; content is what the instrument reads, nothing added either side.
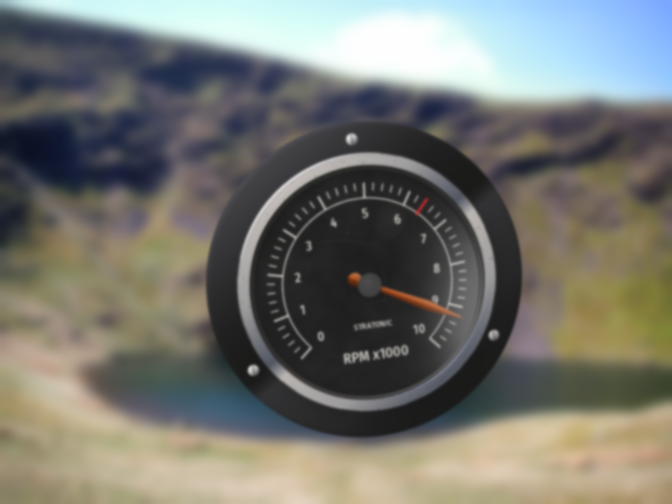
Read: 9200rpm
